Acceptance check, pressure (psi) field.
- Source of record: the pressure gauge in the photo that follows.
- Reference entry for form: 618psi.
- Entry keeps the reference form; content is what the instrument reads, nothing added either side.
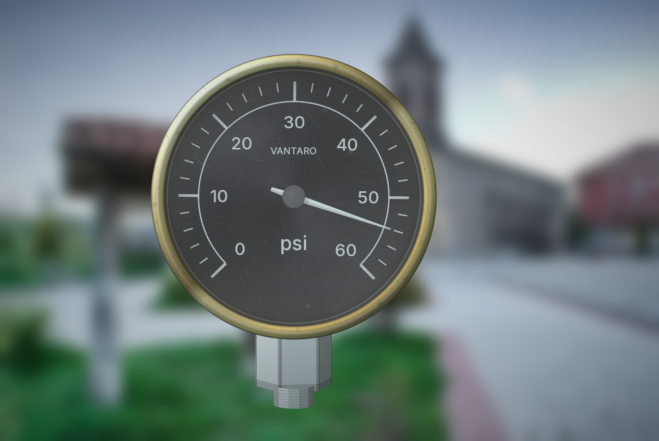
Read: 54psi
